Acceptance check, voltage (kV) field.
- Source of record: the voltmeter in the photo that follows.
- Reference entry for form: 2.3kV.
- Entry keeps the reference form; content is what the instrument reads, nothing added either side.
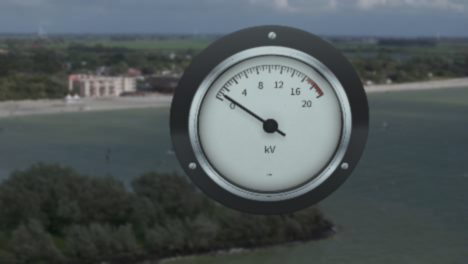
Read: 1kV
